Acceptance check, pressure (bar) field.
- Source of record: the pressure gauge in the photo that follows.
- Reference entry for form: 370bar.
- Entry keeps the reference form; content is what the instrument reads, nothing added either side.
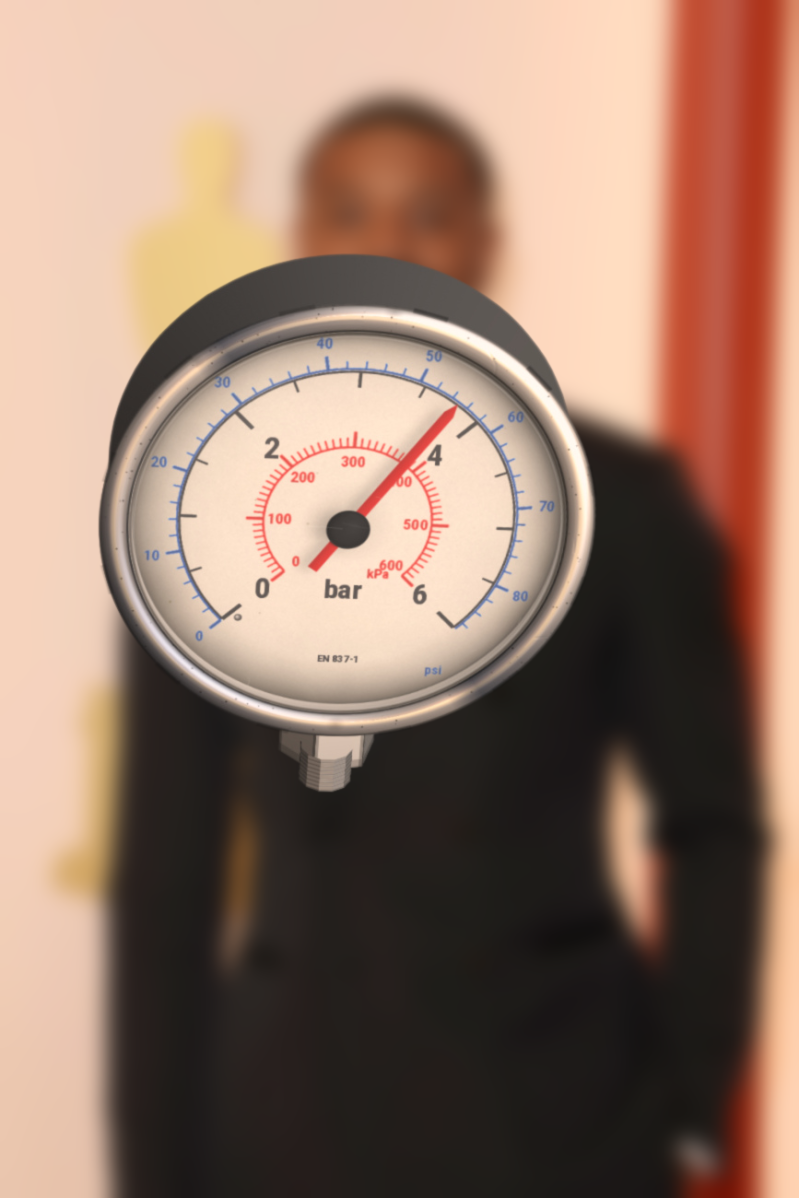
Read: 3.75bar
